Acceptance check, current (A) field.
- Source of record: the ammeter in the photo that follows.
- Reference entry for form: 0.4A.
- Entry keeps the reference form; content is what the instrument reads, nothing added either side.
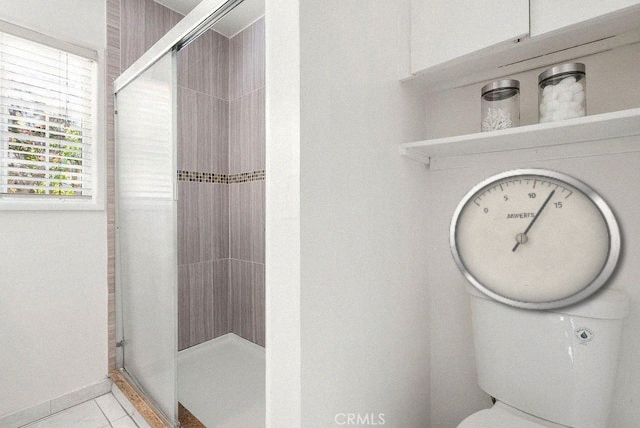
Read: 13A
